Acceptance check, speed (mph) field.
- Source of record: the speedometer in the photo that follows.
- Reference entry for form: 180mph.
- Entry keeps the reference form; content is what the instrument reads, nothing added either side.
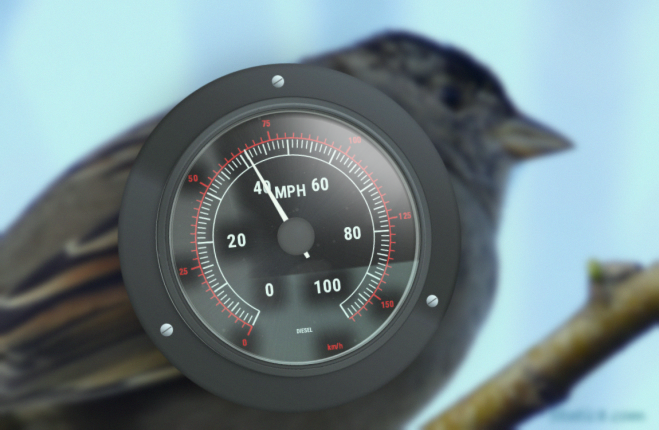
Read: 41mph
